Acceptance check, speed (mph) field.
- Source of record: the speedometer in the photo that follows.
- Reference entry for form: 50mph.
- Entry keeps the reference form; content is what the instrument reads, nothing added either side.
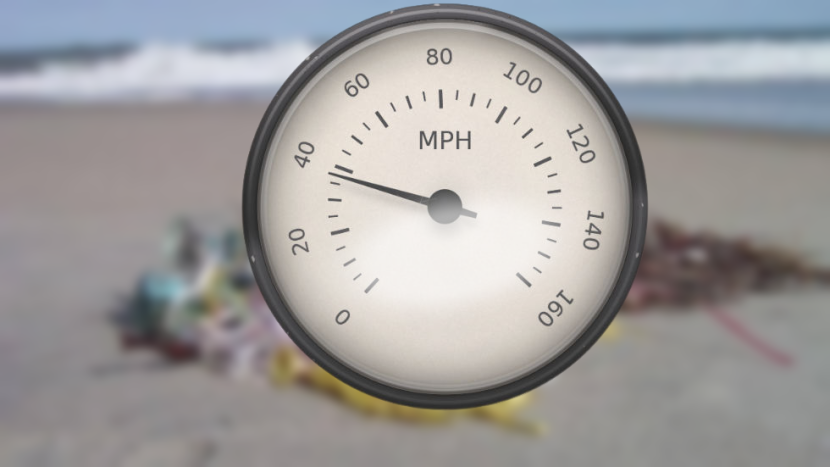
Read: 37.5mph
